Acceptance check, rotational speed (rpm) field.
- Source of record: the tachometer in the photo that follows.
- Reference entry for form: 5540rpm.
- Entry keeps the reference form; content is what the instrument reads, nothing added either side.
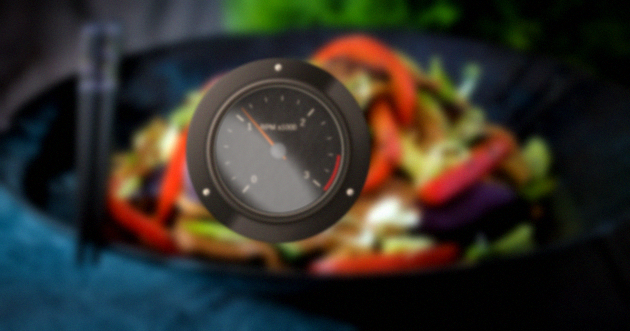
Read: 1100rpm
